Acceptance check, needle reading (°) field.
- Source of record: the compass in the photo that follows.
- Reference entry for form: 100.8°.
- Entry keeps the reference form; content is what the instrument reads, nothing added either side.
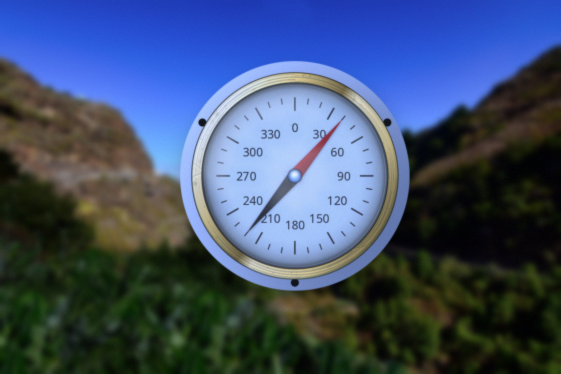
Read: 40°
